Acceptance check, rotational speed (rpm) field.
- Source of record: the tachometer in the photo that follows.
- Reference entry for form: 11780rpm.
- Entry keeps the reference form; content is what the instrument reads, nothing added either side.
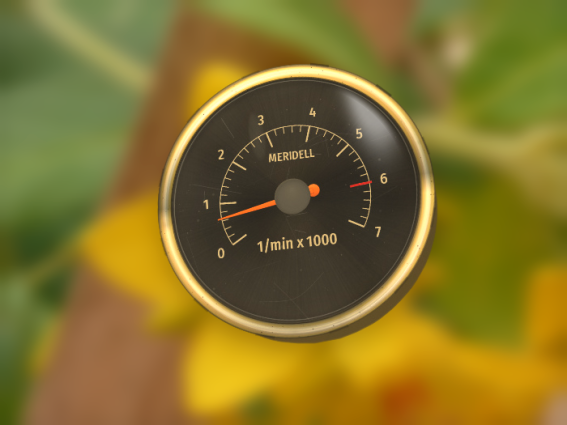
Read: 600rpm
